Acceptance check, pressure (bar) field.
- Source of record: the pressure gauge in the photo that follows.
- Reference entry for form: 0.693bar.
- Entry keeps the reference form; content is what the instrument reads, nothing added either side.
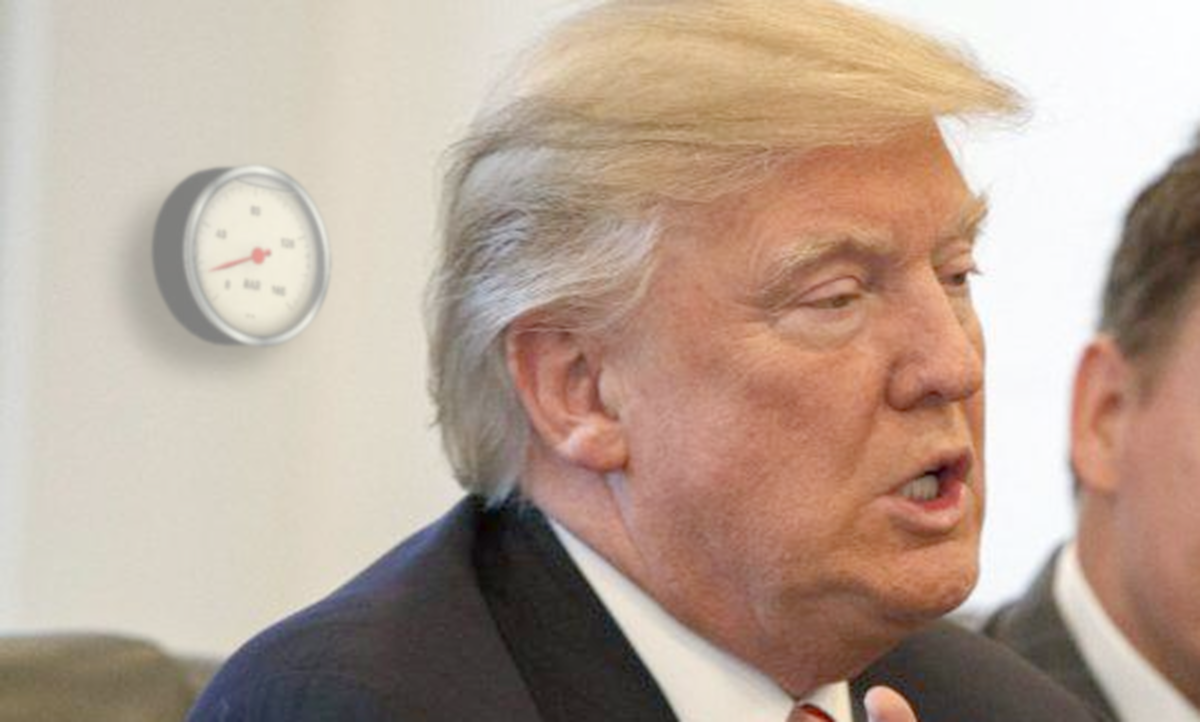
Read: 15bar
